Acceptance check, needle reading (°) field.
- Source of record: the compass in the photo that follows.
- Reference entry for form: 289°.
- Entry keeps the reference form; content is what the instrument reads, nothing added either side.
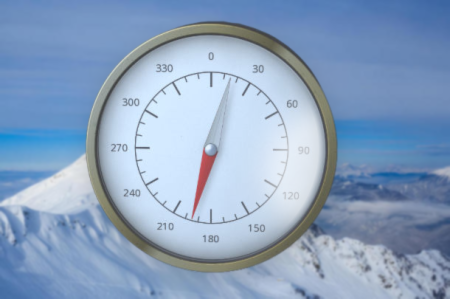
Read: 195°
